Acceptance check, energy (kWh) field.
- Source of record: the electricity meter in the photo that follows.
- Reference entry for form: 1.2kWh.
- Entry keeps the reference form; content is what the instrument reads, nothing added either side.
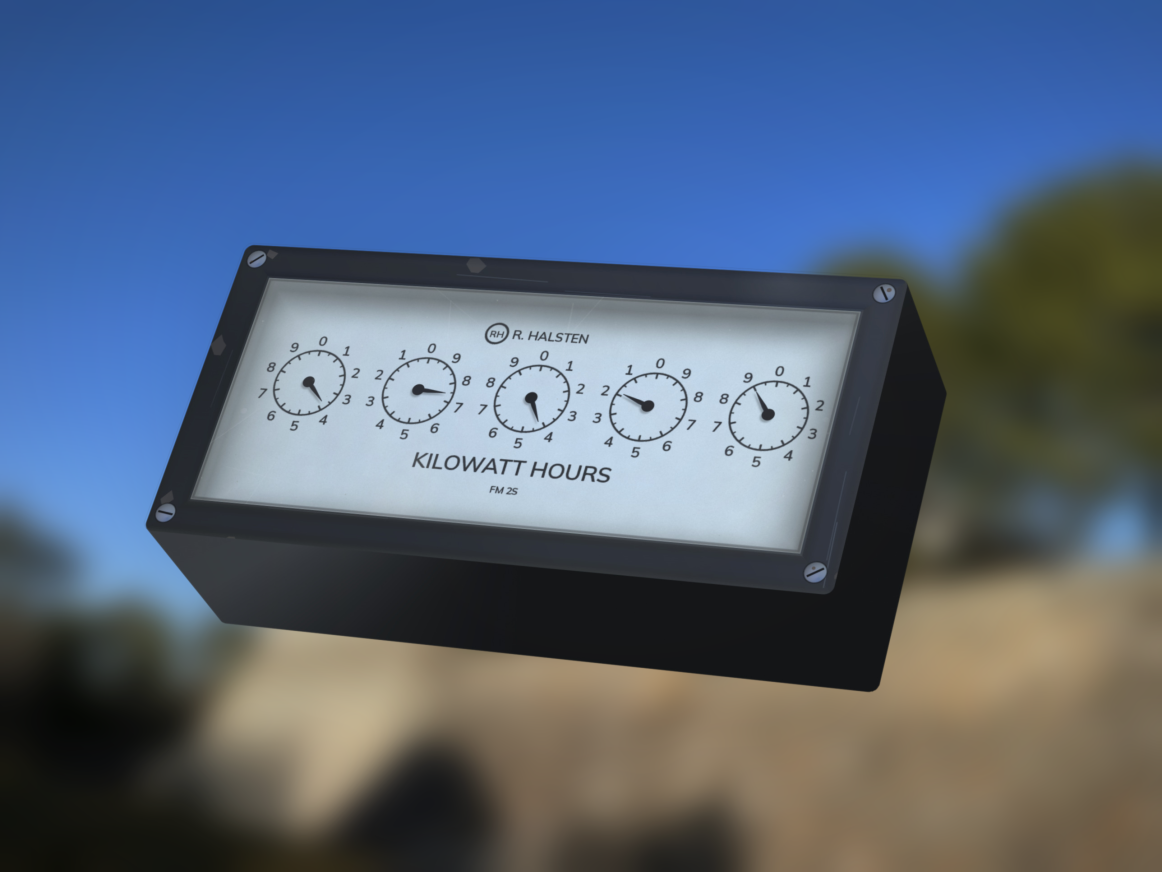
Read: 37419kWh
